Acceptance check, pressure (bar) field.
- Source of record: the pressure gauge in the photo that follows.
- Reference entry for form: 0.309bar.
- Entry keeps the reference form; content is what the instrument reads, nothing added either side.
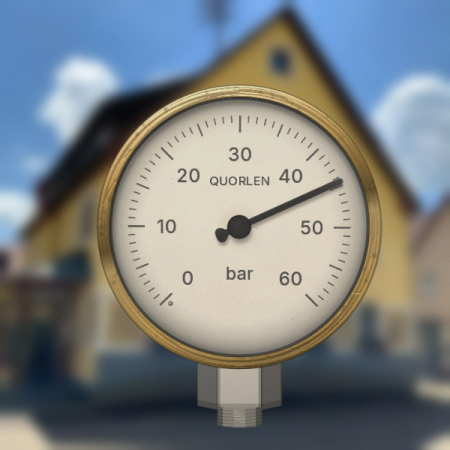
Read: 44.5bar
